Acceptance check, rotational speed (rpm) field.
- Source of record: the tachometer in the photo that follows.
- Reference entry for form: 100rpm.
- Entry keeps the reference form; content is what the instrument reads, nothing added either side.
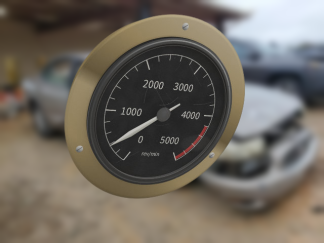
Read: 400rpm
